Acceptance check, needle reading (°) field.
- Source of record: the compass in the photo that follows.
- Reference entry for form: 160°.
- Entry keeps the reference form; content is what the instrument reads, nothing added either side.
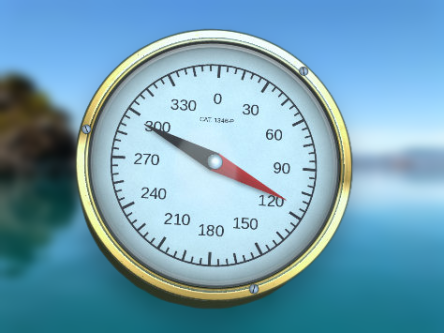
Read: 115°
